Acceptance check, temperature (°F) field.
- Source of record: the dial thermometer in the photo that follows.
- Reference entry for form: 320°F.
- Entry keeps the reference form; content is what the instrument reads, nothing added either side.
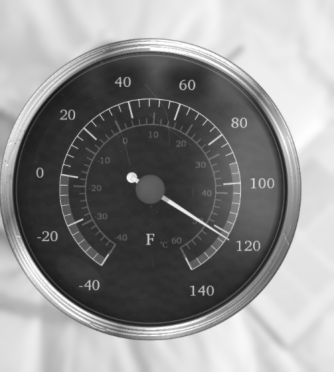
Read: 122°F
